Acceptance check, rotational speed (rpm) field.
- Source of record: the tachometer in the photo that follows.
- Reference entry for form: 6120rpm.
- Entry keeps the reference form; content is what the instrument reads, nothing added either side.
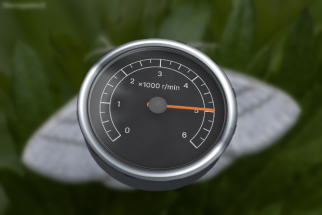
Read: 5000rpm
